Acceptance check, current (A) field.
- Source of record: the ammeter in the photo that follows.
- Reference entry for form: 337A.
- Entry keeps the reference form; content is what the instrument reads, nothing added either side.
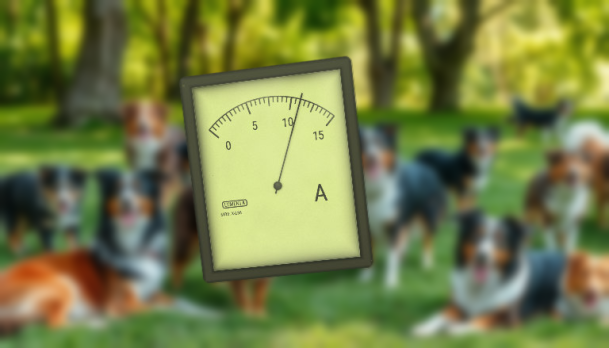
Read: 11A
